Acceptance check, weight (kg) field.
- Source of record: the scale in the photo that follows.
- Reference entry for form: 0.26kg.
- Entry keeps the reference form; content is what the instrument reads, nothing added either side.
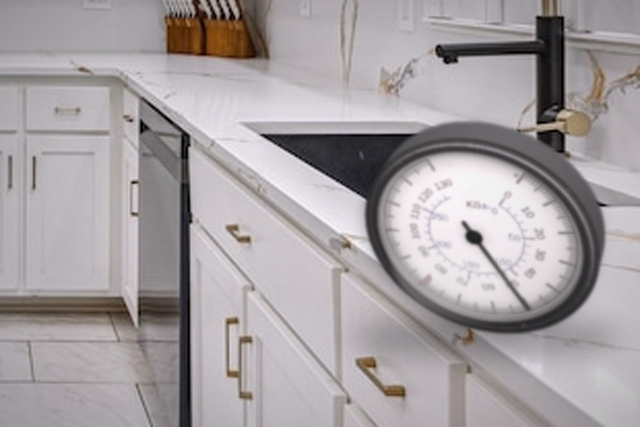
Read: 50kg
